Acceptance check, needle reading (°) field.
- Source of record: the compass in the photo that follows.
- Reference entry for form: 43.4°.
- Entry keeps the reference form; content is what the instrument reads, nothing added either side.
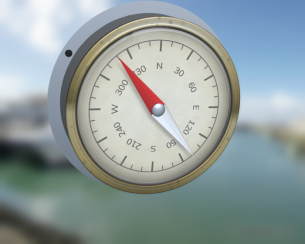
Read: 320°
